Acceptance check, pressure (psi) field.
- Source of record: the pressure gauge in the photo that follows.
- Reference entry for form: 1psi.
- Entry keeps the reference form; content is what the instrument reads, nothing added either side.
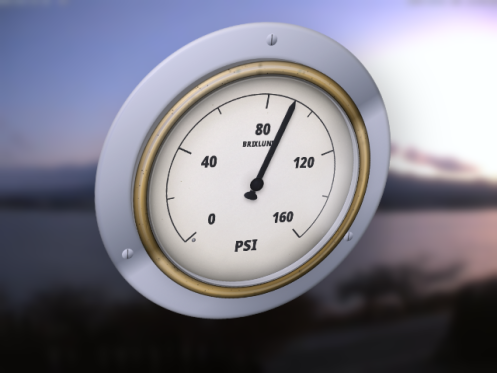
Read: 90psi
